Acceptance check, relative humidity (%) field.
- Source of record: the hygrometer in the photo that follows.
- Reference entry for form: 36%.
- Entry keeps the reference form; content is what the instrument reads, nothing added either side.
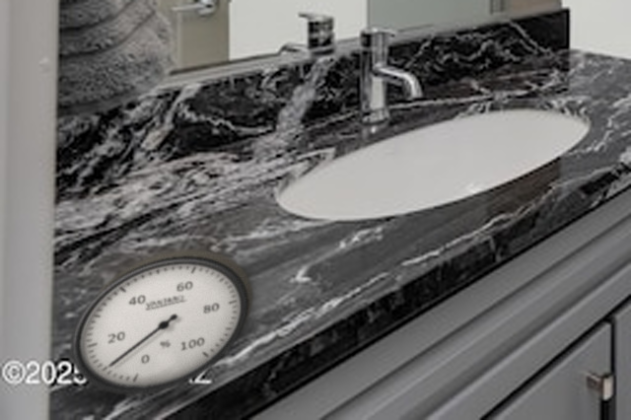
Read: 10%
